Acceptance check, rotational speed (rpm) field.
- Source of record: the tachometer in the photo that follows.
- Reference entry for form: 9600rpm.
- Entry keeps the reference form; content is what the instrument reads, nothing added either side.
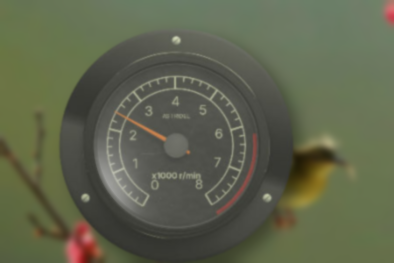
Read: 2400rpm
